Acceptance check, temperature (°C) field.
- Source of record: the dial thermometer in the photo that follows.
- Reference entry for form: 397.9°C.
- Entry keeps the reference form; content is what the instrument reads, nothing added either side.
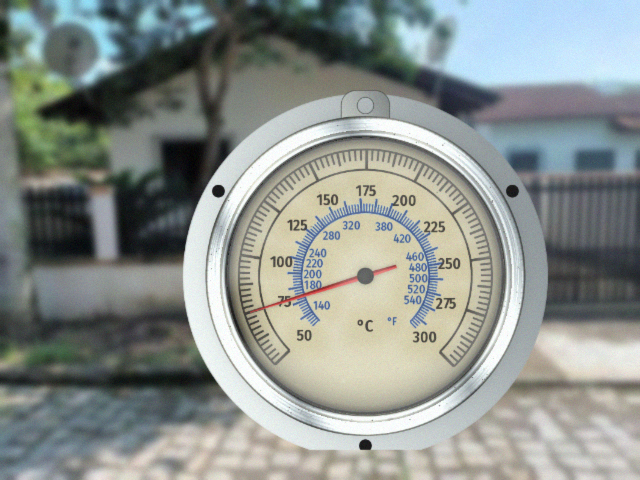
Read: 75°C
